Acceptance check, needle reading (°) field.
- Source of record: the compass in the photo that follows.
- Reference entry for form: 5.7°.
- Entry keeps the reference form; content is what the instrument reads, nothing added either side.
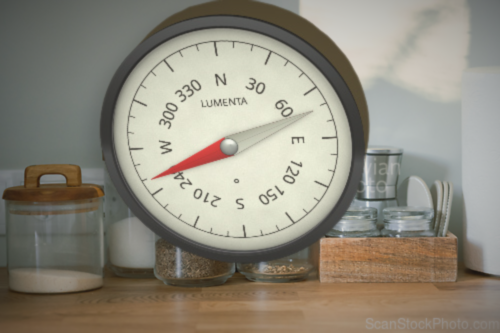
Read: 250°
